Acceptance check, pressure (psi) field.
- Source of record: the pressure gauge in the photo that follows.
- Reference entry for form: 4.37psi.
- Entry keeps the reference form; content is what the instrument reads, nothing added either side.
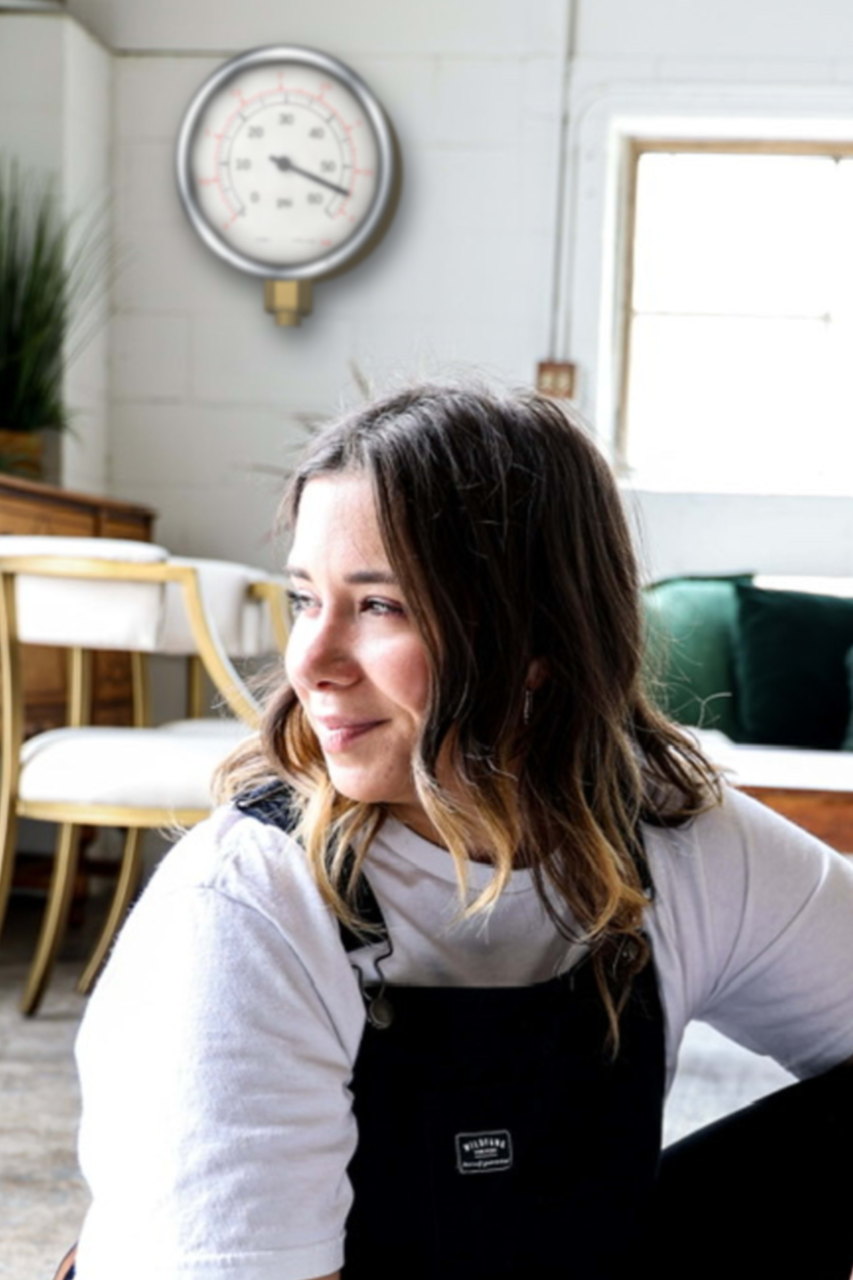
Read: 55psi
